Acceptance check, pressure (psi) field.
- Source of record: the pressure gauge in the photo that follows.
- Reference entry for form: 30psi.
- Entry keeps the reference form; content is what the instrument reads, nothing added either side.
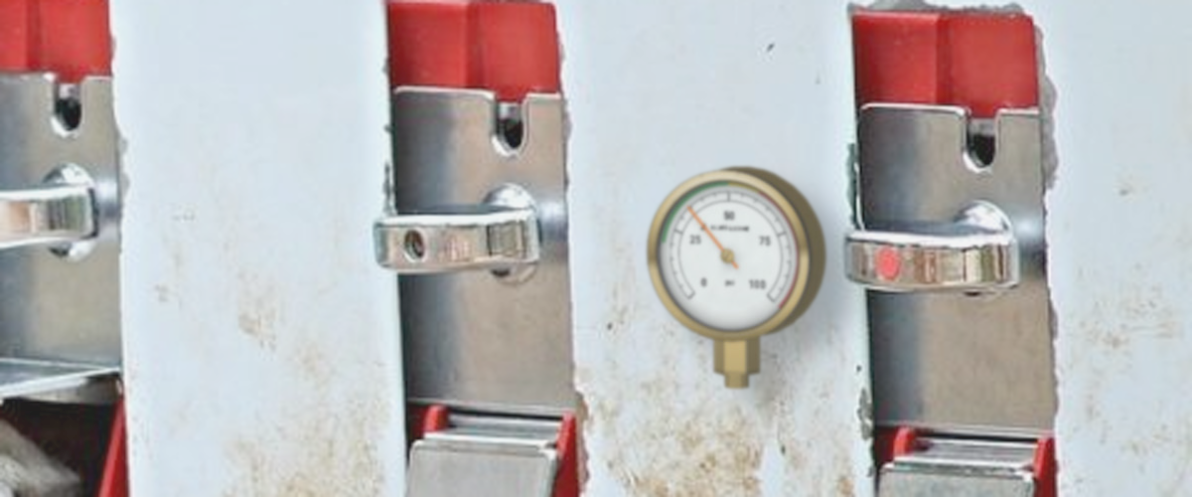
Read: 35psi
